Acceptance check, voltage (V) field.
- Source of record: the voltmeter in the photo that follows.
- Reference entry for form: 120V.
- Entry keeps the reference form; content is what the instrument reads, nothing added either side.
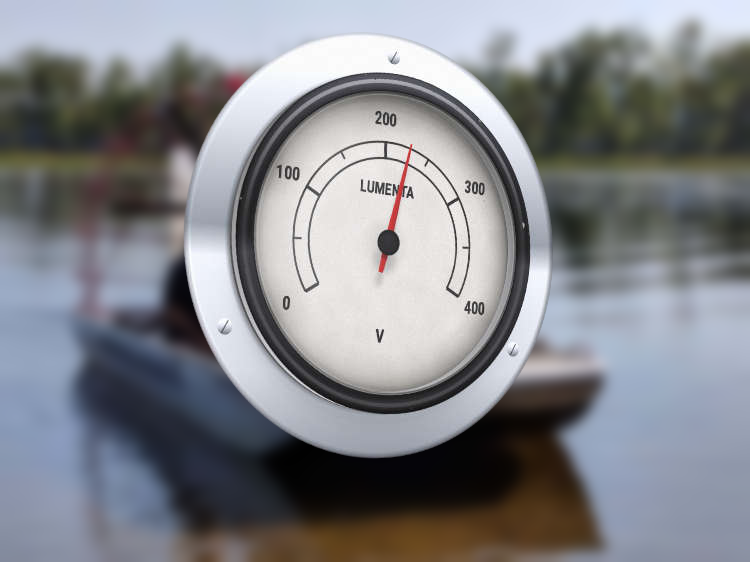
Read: 225V
